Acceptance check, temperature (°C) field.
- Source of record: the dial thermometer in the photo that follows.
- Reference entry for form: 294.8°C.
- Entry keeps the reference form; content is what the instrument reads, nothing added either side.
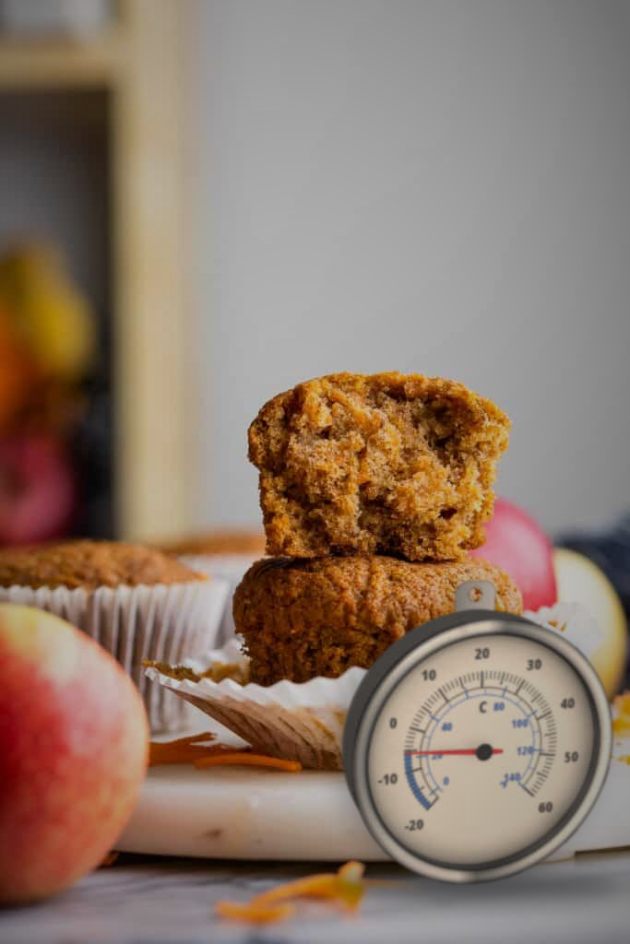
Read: -5°C
